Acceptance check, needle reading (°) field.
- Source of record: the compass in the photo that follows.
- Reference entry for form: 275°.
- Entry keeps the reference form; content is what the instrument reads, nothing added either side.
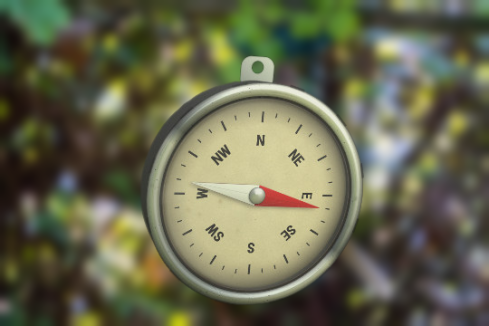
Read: 100°
